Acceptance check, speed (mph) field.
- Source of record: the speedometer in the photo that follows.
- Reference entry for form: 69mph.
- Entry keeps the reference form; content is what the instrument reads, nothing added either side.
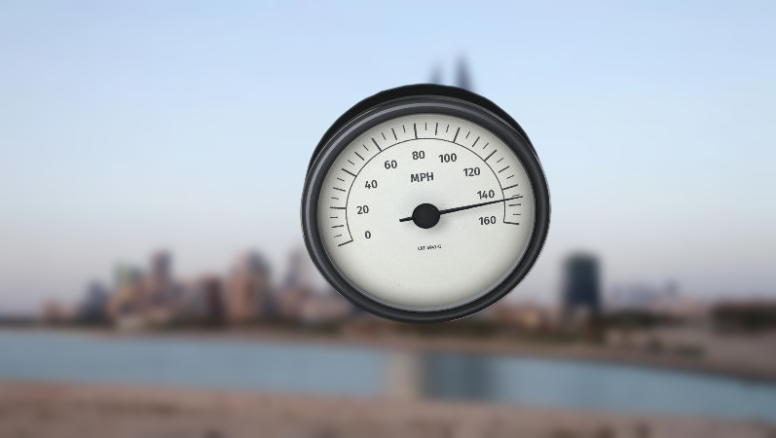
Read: 145mph
